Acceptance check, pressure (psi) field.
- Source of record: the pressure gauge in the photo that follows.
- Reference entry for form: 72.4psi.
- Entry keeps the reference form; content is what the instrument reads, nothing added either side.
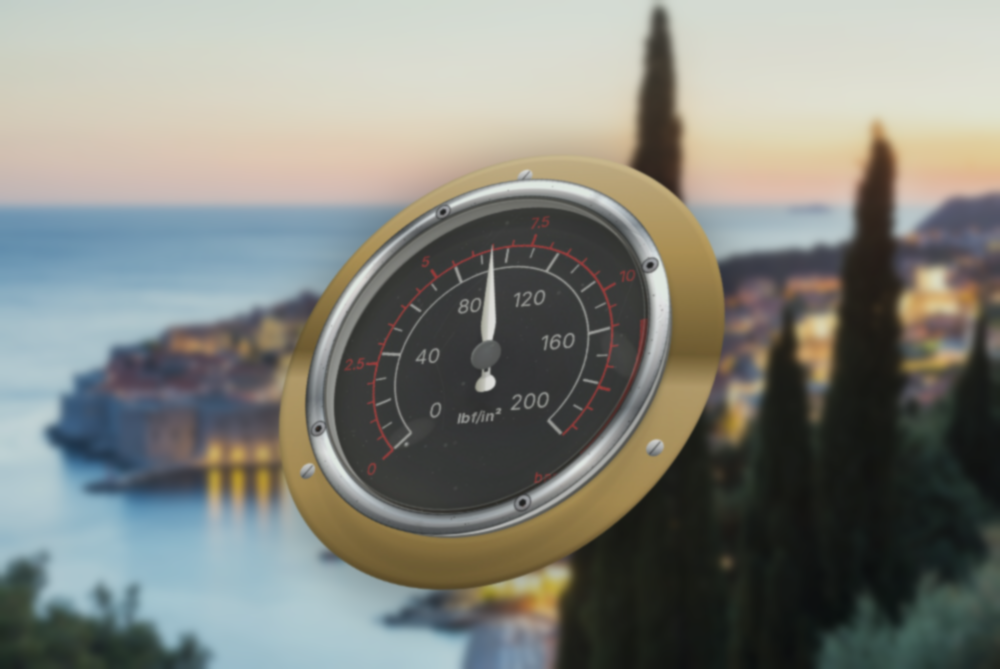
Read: 95psi
